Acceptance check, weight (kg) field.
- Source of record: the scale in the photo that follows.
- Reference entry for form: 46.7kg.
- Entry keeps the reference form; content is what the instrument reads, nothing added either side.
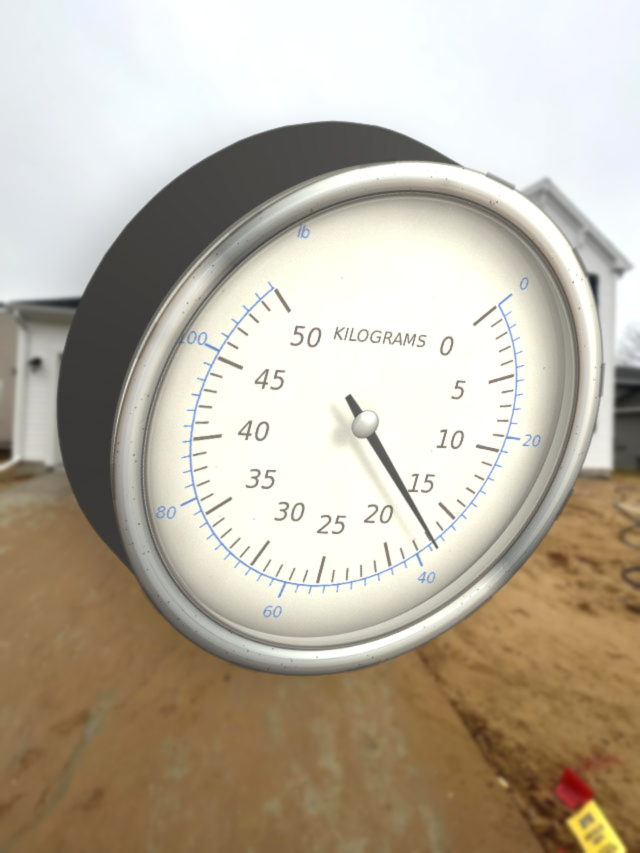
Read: 17kg
